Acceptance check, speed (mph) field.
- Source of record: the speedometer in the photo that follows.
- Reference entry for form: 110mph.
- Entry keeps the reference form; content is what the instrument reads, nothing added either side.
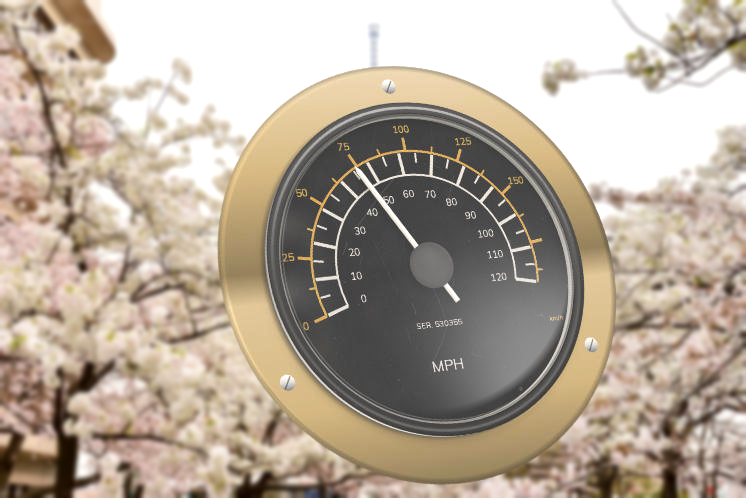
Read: 45mph
